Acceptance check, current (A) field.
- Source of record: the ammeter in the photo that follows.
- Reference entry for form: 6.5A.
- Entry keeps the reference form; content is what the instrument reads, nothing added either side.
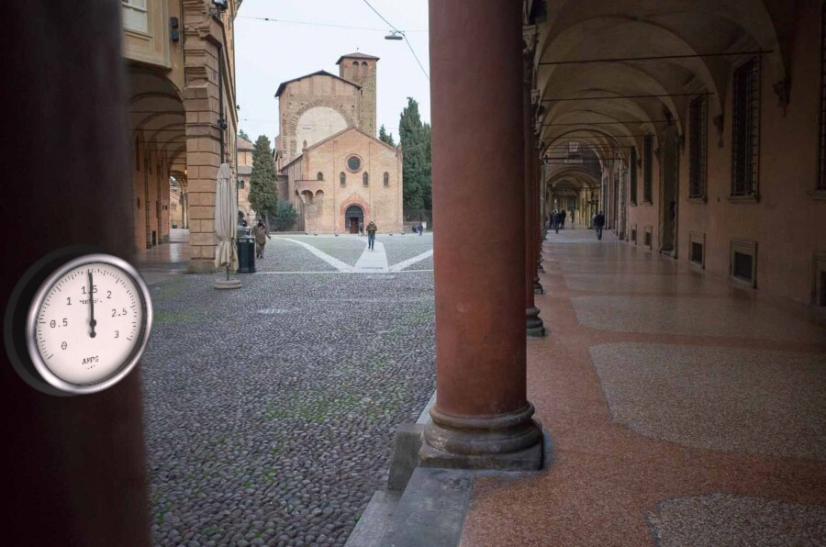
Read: 1.5A
